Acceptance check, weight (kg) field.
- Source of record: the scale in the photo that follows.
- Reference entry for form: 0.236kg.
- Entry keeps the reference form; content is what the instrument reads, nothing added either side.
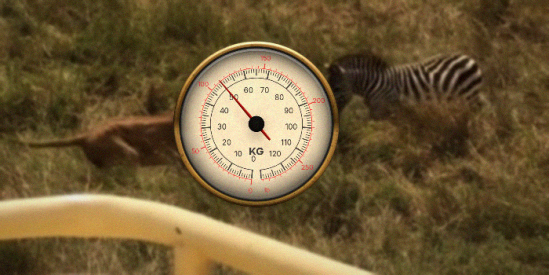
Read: 50kg
